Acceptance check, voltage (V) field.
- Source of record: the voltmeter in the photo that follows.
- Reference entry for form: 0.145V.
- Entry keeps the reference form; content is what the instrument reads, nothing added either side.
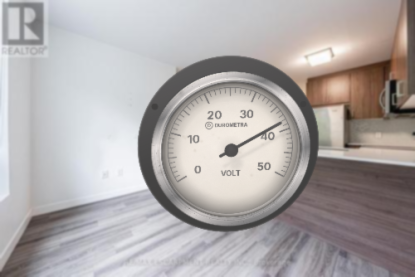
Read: 38V
